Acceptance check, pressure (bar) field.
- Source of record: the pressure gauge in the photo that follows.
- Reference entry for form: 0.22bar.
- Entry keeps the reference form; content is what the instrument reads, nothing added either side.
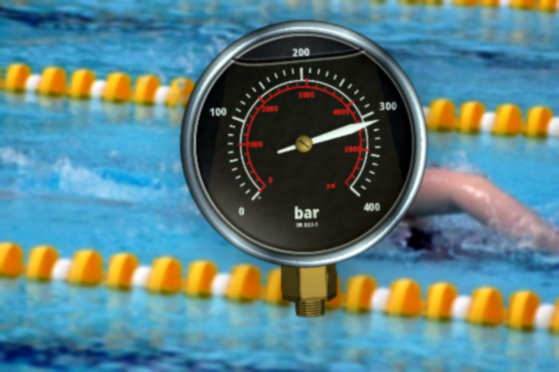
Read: 310bar
